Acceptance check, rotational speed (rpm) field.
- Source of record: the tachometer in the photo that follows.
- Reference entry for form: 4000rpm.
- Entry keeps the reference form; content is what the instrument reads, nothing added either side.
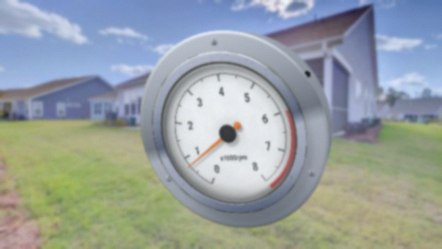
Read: 750rpm
